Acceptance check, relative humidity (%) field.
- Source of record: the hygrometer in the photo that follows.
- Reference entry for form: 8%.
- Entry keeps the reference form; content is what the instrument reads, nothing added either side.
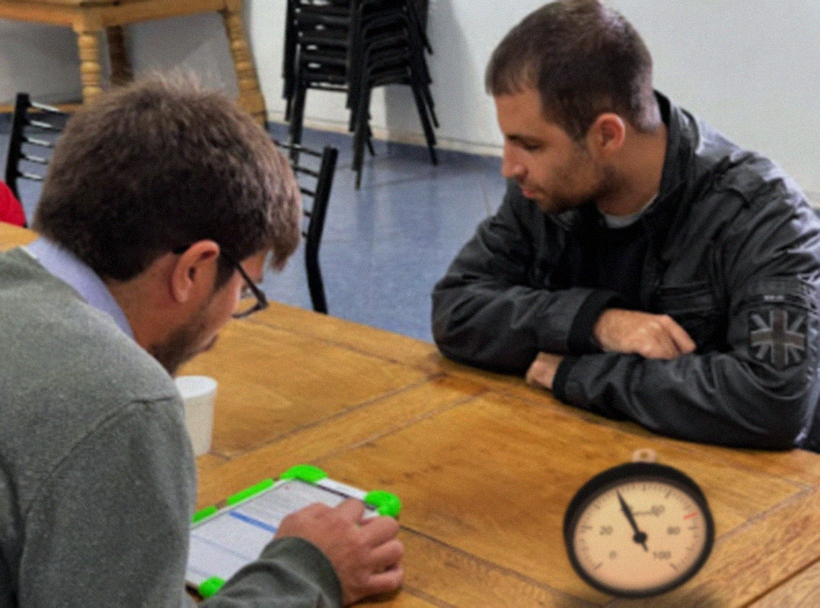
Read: 40%
